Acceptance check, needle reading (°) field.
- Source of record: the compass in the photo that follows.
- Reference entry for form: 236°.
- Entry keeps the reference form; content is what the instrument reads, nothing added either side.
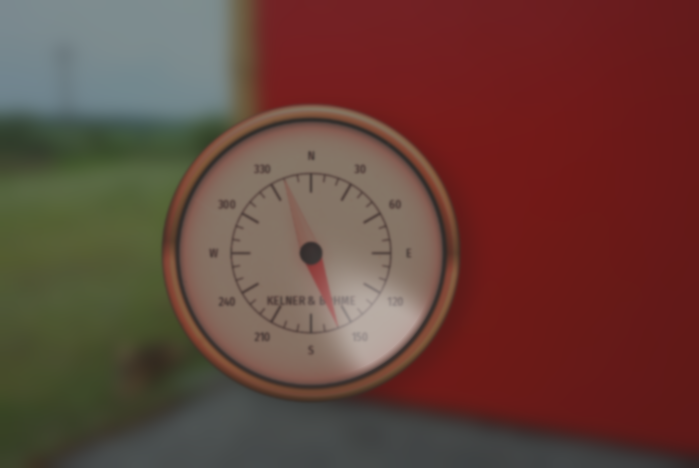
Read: 160°
